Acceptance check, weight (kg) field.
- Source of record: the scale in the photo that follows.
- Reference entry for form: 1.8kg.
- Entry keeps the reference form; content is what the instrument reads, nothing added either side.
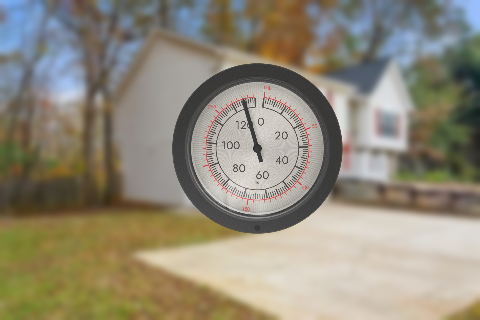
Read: 125kg
